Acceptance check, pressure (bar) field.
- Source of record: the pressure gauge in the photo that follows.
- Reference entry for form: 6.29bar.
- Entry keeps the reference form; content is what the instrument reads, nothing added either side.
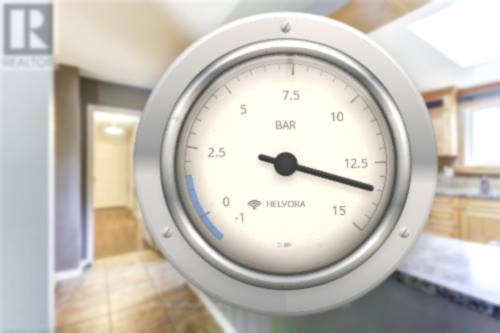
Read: 13.5bar
